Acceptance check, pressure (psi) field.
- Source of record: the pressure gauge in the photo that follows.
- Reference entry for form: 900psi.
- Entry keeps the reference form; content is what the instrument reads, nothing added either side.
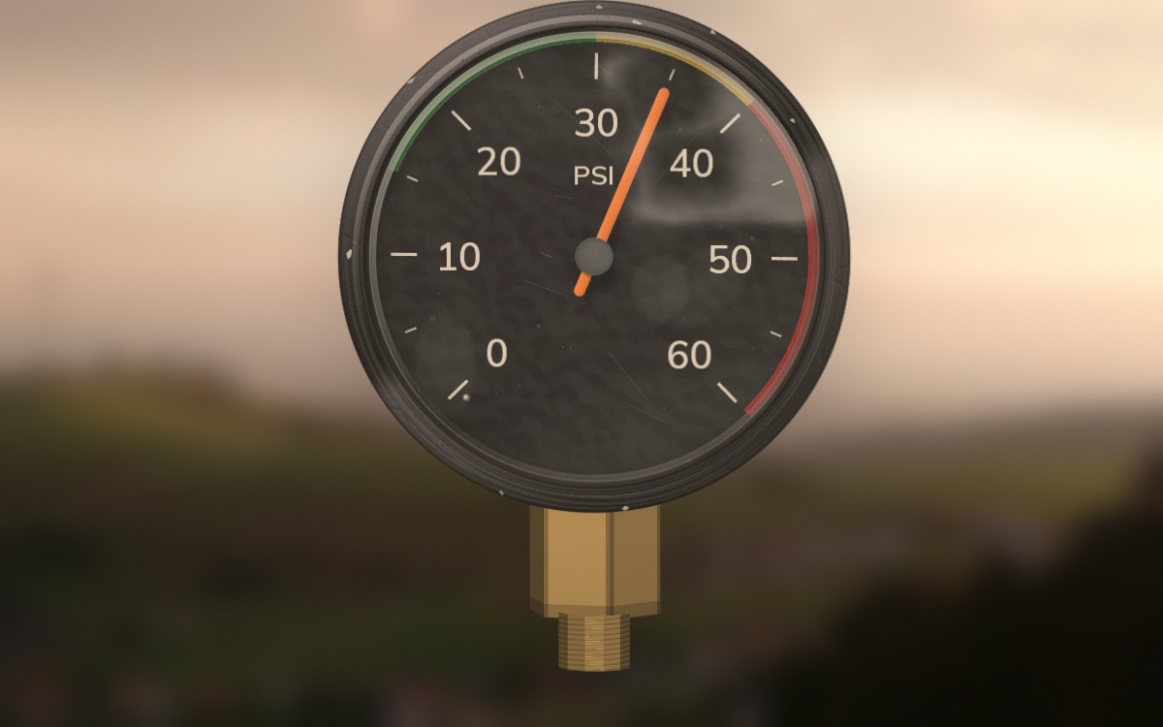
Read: 35psi
